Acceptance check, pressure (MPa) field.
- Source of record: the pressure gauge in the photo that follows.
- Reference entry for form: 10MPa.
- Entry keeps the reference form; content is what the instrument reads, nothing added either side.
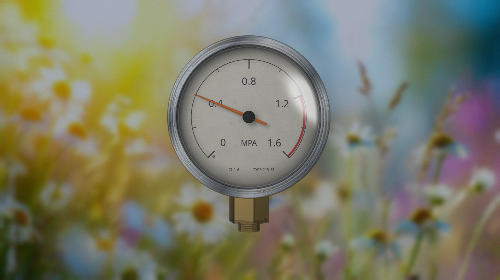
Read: 0.4MPa
